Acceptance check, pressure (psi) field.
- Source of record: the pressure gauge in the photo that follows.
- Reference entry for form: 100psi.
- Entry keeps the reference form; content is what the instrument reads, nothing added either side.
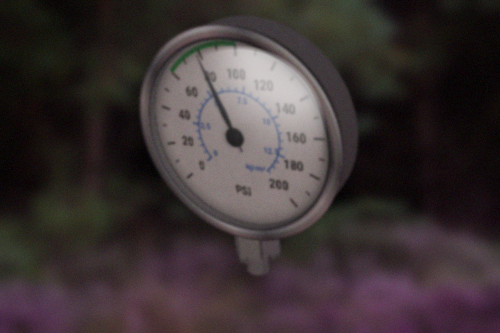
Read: 80psi
